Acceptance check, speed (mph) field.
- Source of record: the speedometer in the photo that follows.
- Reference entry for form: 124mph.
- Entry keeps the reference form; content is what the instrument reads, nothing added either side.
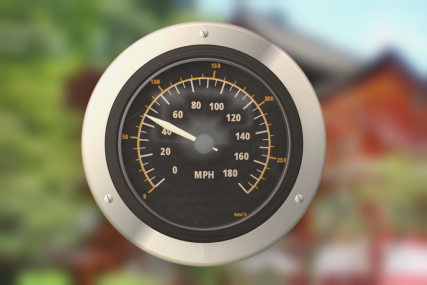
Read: 45mph
